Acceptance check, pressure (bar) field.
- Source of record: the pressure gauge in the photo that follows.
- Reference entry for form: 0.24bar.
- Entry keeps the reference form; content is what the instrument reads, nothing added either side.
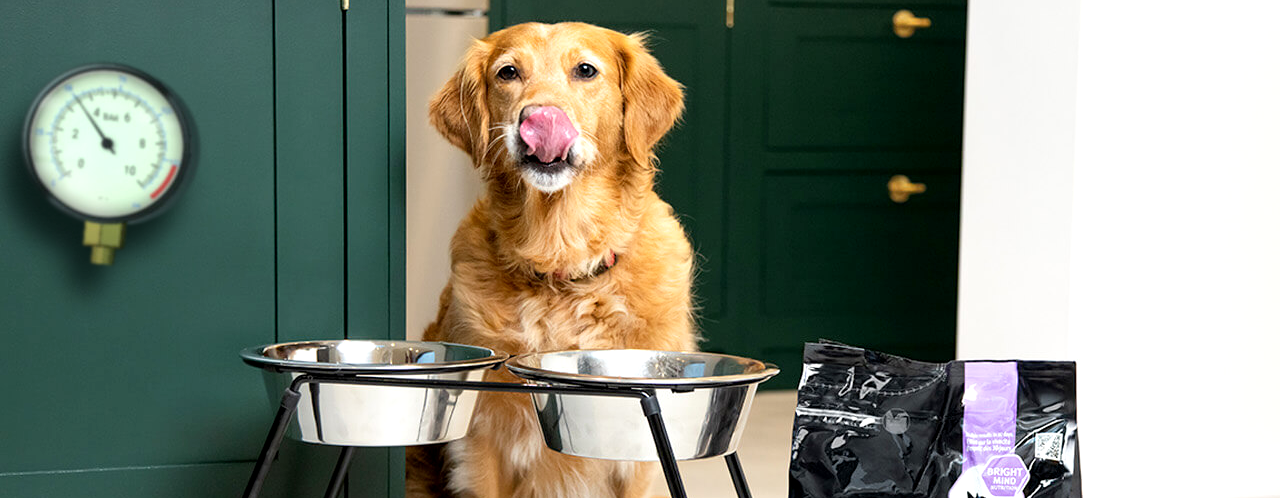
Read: 3.5bar
